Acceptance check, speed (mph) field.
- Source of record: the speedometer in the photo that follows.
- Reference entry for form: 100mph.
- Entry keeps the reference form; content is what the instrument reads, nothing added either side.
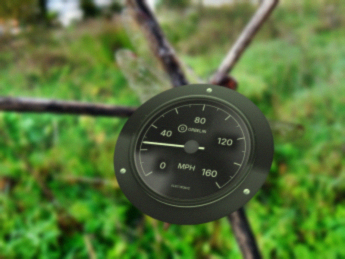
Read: 25mph
